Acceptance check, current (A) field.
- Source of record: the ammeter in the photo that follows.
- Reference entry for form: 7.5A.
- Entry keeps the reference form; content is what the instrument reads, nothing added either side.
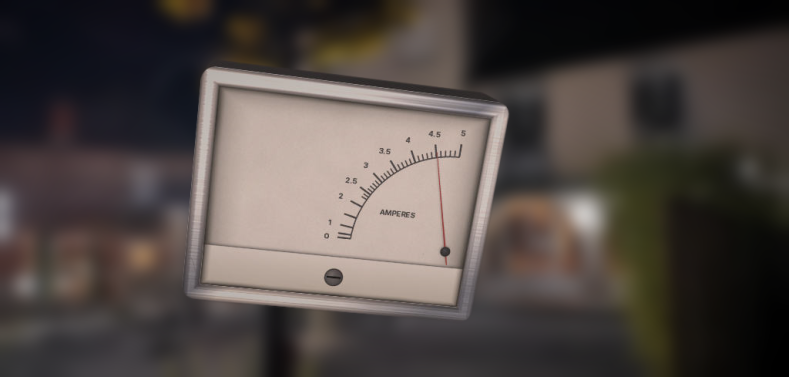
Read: 4.5A
